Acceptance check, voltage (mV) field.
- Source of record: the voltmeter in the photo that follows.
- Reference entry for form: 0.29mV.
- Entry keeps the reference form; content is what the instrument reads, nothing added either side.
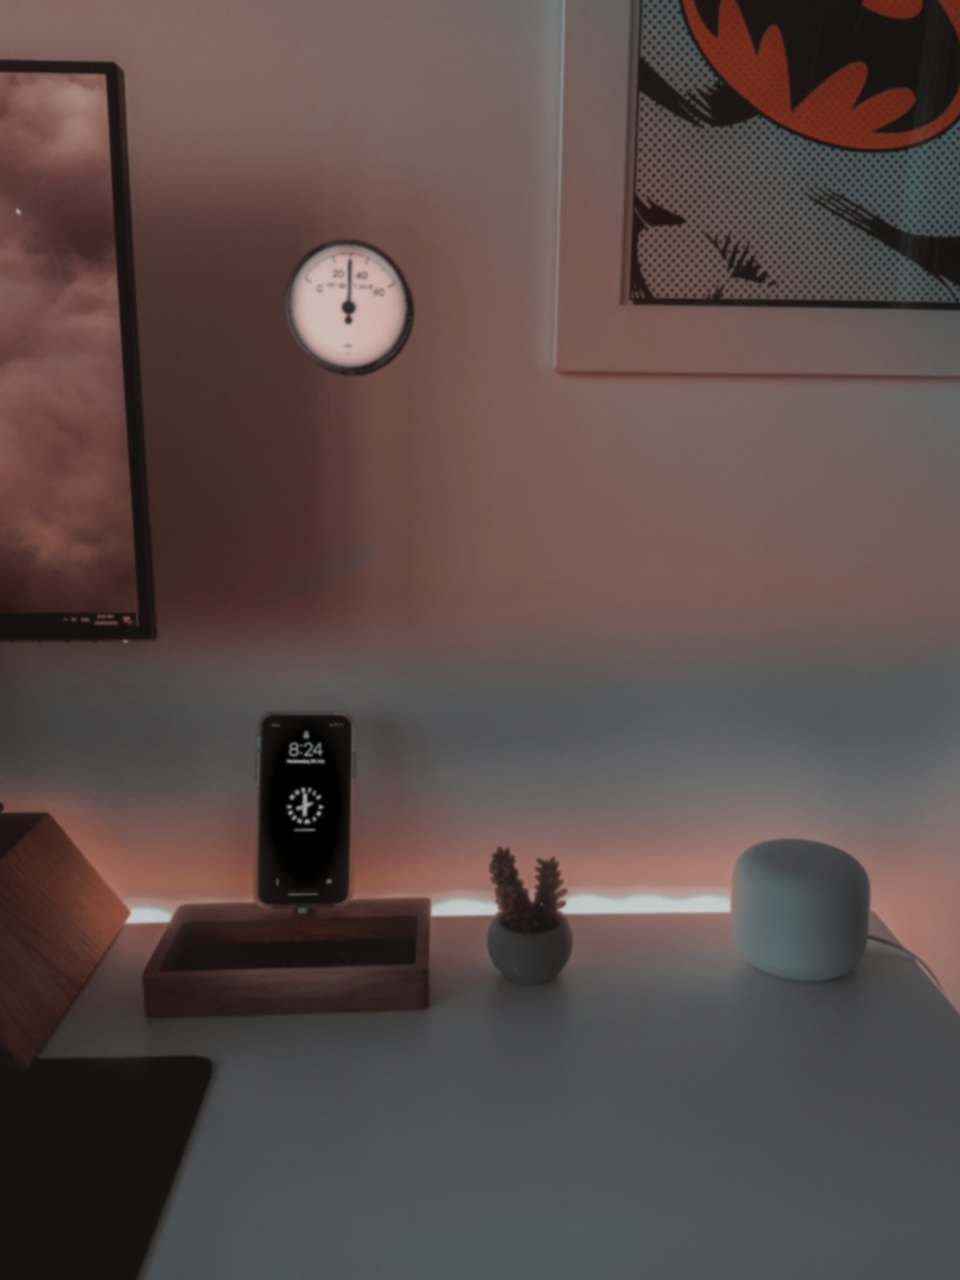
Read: 30mV
